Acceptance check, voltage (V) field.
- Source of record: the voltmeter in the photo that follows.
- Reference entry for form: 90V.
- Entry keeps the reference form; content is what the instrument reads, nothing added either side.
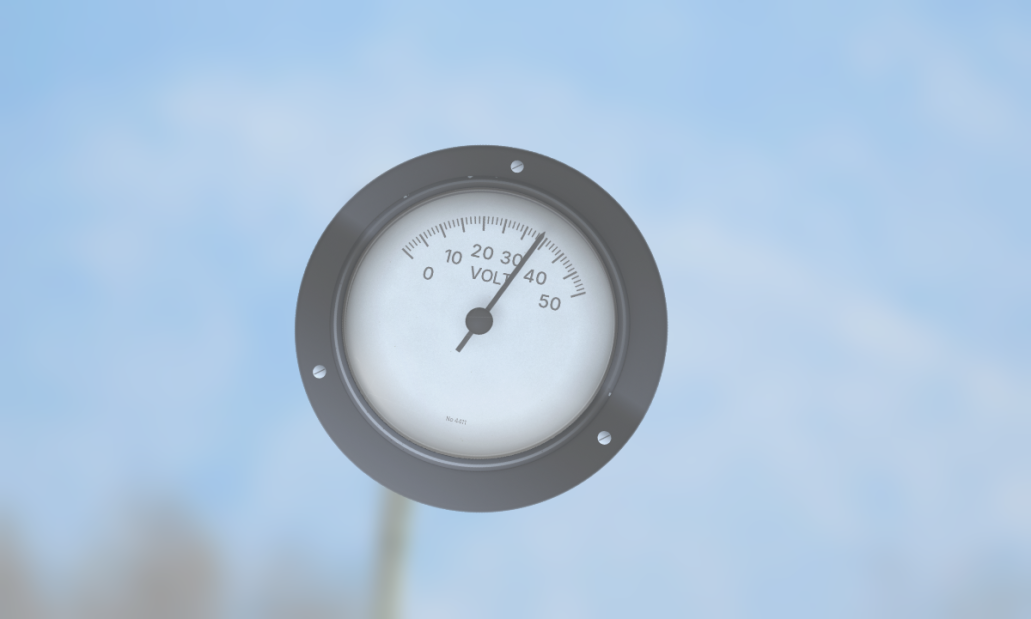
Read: 34V
